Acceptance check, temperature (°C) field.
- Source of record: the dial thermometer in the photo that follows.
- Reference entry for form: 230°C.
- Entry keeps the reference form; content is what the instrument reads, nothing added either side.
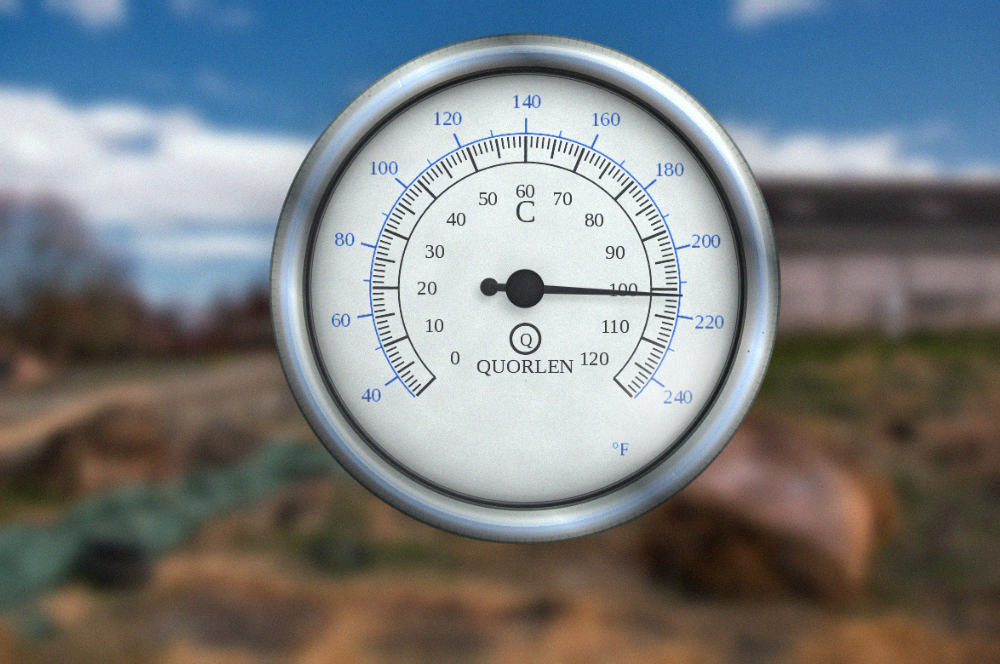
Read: 101°C
